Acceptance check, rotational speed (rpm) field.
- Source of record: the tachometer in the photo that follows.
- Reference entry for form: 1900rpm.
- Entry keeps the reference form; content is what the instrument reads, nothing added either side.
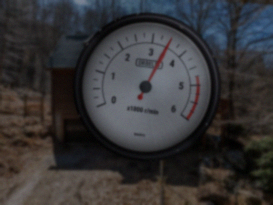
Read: 3500rpm
